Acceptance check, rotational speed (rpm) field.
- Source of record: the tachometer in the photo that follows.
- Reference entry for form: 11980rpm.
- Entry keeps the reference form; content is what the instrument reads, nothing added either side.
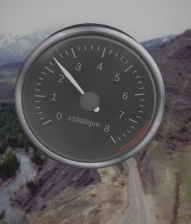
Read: 2400rpm
